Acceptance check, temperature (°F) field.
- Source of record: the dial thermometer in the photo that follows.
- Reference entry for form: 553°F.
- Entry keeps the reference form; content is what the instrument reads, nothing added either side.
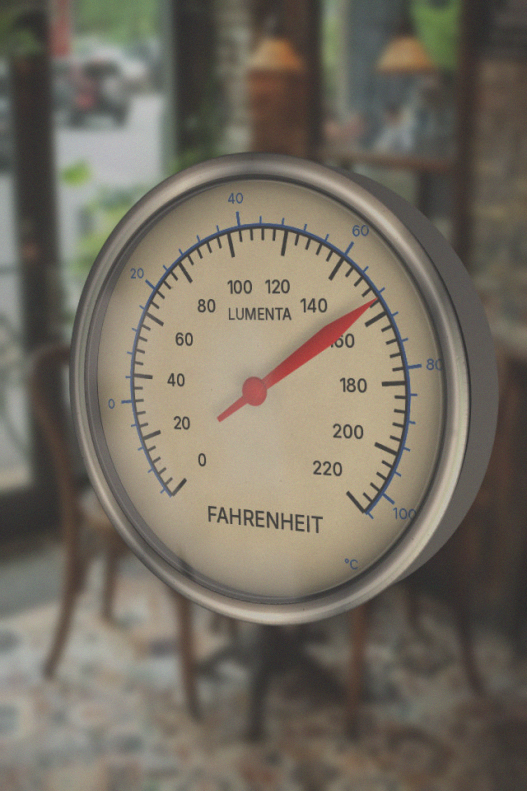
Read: 156°F
